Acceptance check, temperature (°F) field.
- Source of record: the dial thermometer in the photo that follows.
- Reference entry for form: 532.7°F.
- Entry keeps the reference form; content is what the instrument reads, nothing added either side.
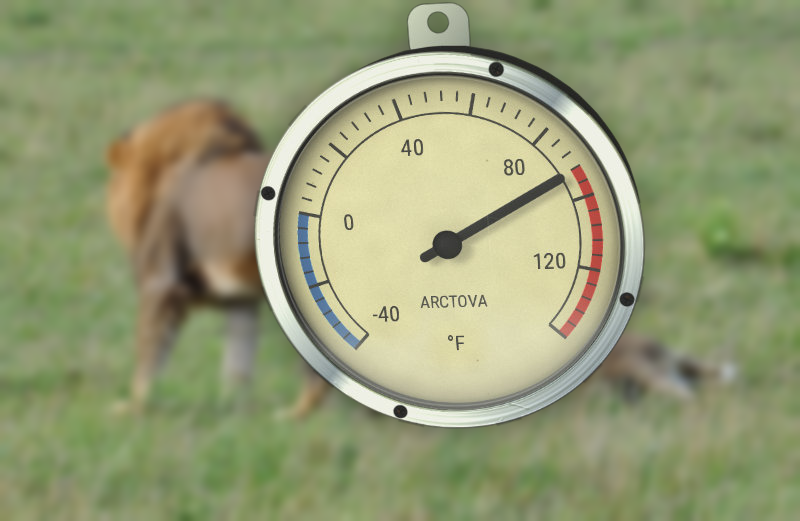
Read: 92°F
